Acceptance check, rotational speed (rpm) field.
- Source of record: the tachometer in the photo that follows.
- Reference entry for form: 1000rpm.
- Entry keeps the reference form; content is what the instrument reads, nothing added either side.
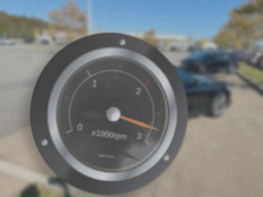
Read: 2750rpm
